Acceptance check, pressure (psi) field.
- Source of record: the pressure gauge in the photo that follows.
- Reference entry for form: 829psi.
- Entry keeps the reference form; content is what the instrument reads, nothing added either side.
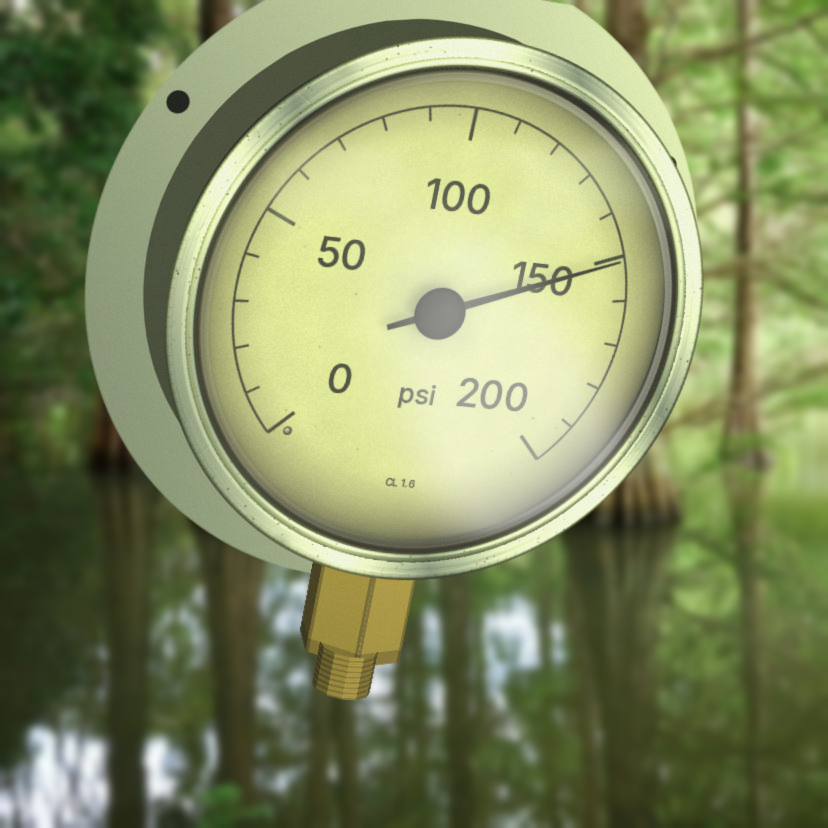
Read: 150psi
